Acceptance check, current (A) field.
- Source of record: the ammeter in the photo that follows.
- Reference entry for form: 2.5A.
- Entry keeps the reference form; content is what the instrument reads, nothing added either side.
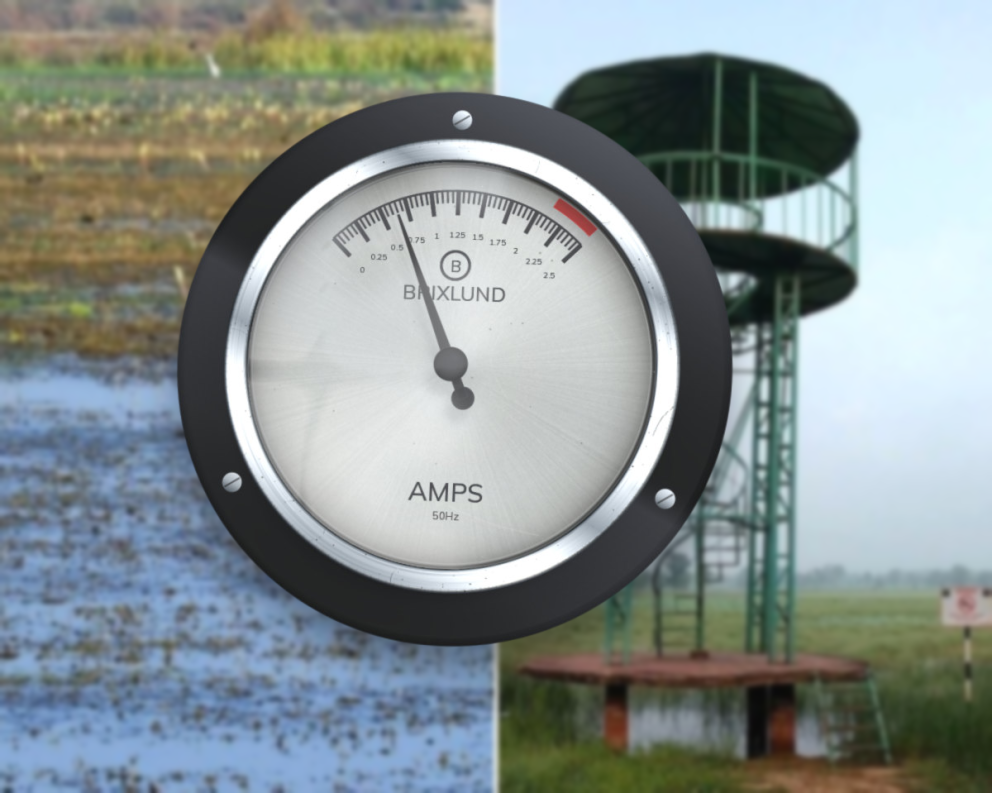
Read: 0.65A
